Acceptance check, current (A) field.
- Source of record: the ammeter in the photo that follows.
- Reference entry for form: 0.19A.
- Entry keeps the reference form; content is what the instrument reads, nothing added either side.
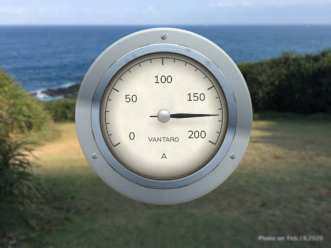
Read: 175A
